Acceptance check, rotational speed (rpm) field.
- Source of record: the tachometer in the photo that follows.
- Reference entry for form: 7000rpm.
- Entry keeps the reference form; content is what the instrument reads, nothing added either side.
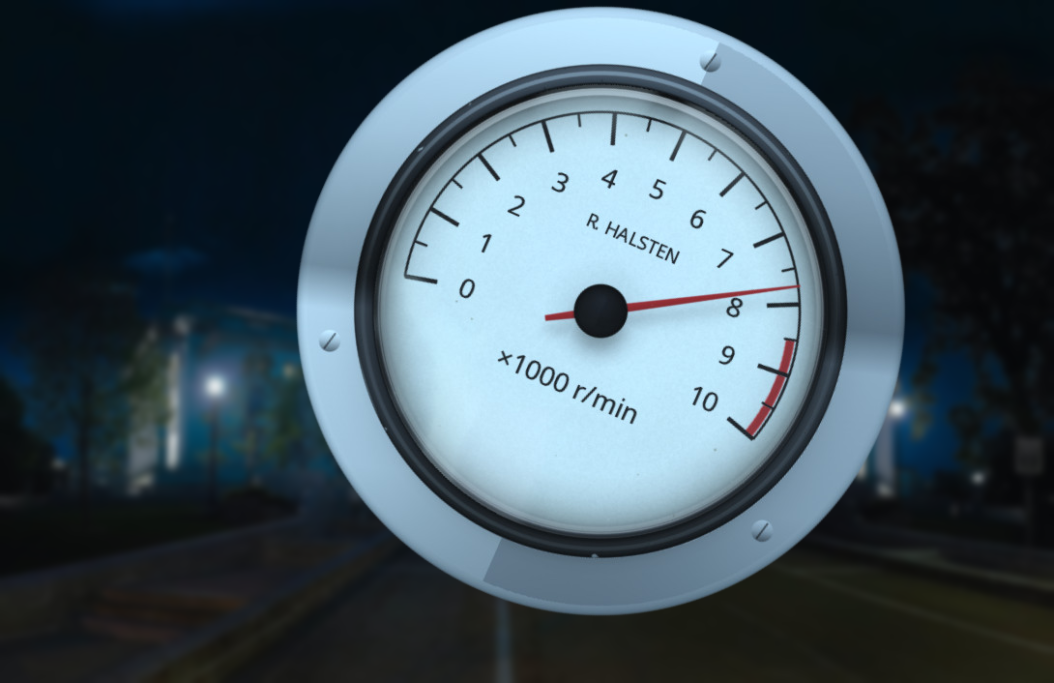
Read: 7750rpm
